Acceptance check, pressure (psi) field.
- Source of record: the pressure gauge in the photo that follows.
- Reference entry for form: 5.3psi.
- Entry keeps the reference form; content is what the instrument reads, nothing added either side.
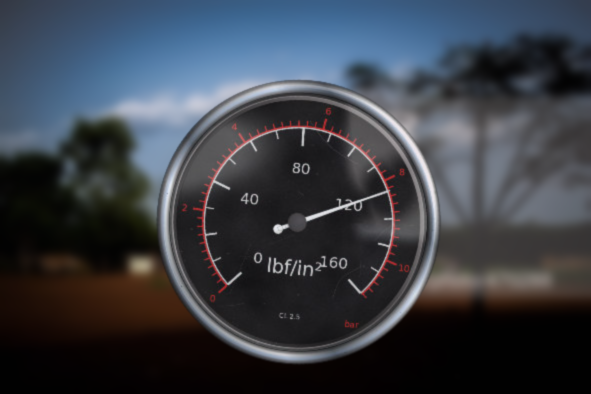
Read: 120psi
